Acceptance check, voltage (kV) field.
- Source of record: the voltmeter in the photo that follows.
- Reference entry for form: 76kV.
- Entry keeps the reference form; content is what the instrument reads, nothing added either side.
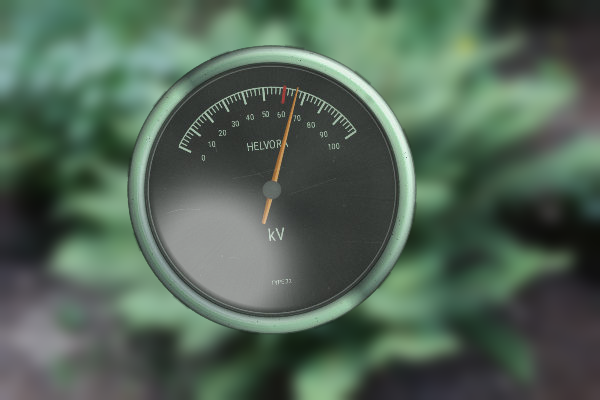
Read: 66kV
